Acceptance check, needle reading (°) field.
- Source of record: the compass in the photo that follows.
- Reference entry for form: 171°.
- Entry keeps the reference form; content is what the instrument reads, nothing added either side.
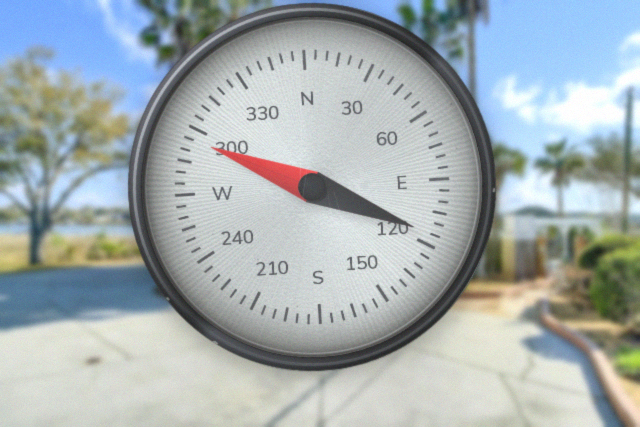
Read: 295°
